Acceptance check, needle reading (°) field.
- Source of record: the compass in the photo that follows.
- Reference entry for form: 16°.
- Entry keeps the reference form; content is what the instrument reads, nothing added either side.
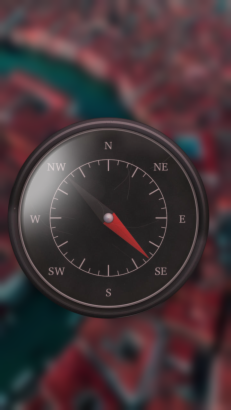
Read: 135°
